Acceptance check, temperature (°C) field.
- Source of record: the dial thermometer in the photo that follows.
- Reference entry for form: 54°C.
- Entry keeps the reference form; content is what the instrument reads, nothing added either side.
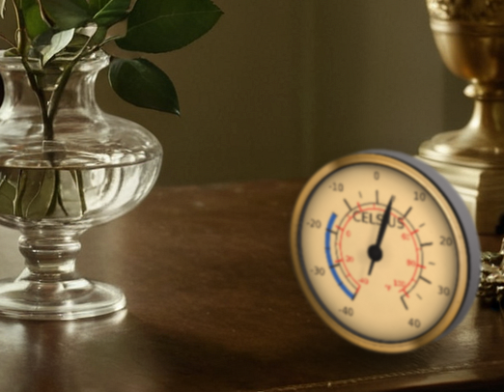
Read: 5°C
